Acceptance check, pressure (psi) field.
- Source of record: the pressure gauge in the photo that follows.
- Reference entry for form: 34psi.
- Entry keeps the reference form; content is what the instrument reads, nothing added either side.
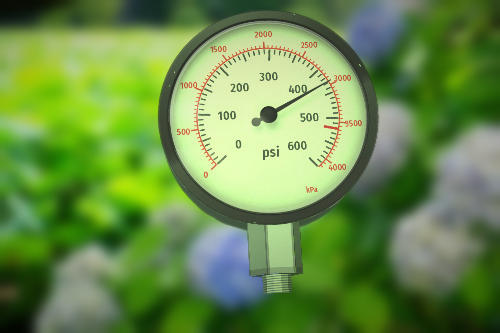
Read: 430psi
